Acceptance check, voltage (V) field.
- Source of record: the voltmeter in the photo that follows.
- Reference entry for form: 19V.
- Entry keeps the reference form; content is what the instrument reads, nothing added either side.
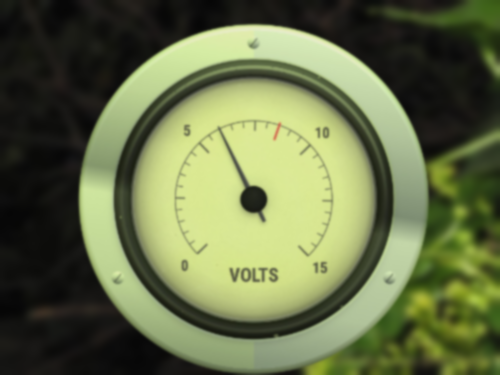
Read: 6V
